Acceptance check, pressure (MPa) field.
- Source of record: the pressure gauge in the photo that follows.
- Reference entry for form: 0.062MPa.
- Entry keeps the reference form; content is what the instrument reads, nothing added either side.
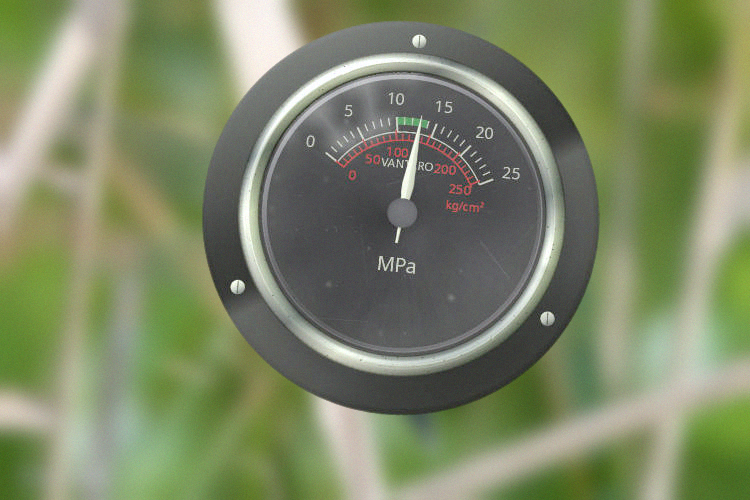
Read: 13MPa
